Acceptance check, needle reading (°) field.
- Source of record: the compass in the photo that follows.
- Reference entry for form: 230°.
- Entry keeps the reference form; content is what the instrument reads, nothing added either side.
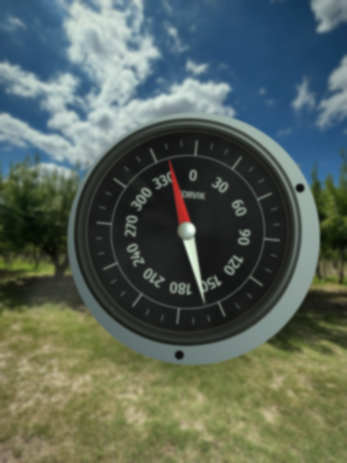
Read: 340°
